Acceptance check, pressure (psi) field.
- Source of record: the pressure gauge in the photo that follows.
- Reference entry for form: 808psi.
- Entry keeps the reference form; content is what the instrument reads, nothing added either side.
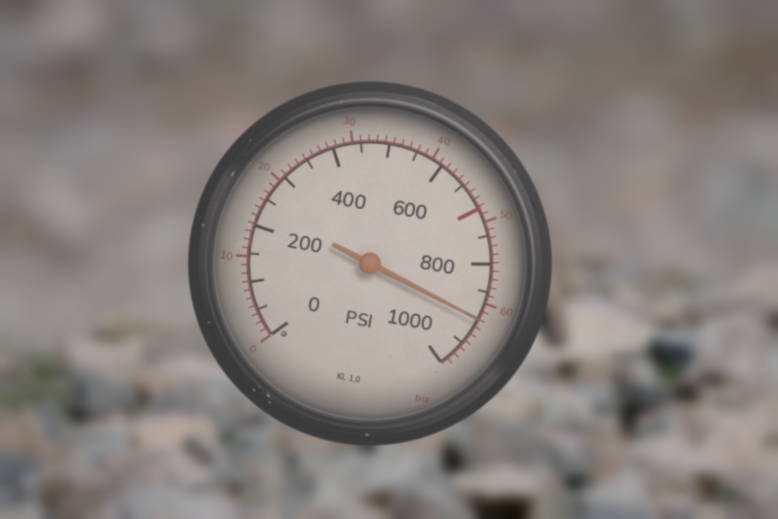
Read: 900psi
